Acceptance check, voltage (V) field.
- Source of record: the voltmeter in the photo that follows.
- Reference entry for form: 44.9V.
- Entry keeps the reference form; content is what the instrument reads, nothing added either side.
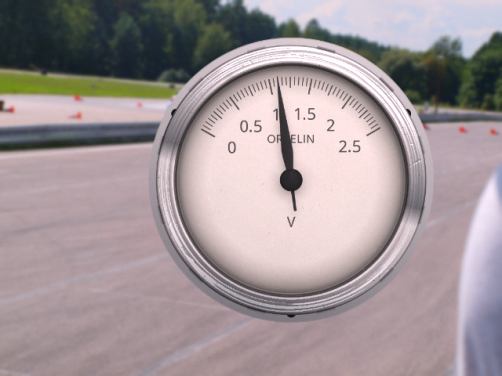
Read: 1.1V
